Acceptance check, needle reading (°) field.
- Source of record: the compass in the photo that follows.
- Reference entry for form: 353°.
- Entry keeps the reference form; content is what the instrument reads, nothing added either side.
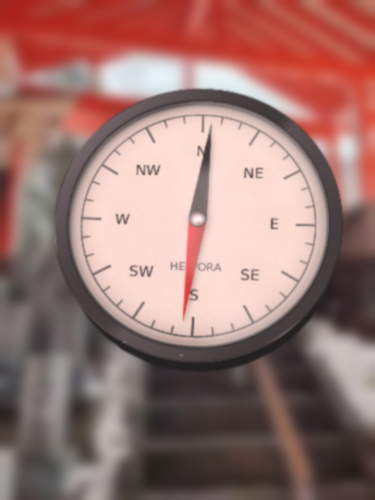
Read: 185°
